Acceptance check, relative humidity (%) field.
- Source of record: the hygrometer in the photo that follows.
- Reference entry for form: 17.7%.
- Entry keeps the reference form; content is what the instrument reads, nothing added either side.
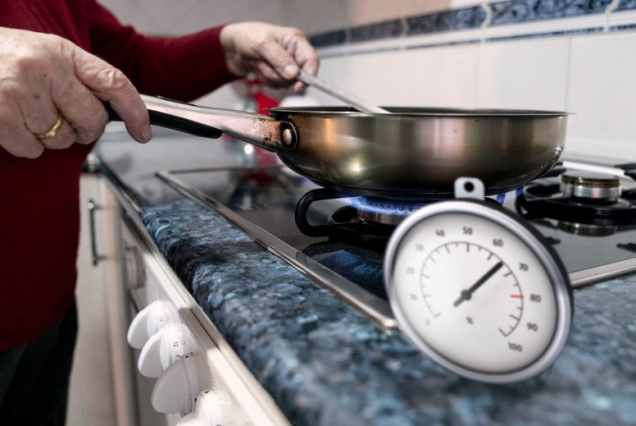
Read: 65%
